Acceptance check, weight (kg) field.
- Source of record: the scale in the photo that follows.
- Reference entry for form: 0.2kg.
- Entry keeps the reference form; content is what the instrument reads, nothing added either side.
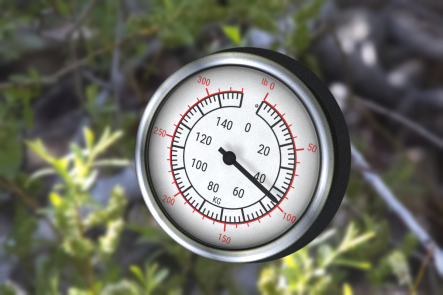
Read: 44kg
